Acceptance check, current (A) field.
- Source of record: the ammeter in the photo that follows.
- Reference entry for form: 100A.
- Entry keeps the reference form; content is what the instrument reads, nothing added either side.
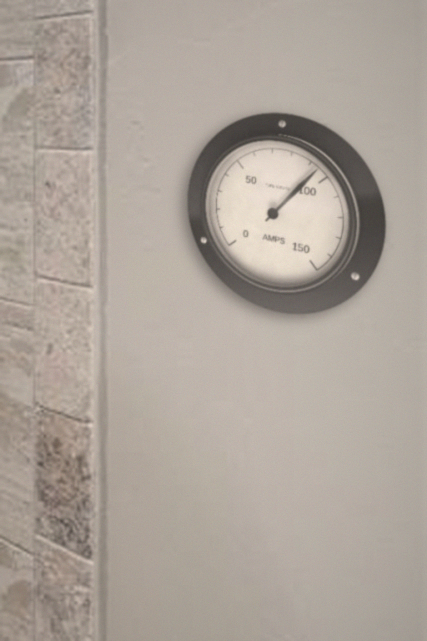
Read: 95A
